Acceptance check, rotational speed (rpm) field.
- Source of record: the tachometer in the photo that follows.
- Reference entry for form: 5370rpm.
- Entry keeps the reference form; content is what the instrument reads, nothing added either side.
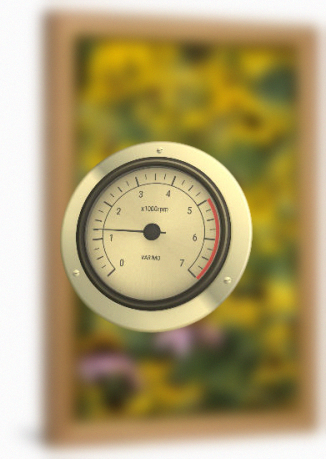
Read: 1250rpm
